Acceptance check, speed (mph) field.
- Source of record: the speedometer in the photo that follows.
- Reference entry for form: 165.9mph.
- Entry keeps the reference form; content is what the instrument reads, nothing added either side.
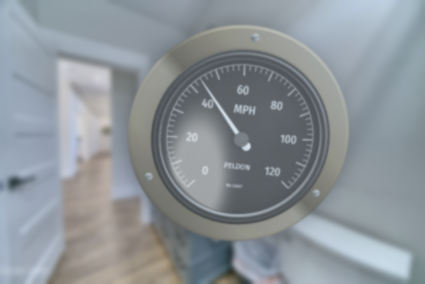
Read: 44mph
